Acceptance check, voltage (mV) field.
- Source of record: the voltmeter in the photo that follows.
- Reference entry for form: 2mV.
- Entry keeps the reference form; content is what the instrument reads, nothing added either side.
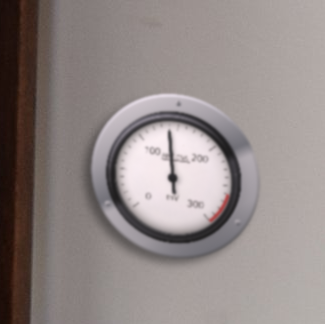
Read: 140mV
